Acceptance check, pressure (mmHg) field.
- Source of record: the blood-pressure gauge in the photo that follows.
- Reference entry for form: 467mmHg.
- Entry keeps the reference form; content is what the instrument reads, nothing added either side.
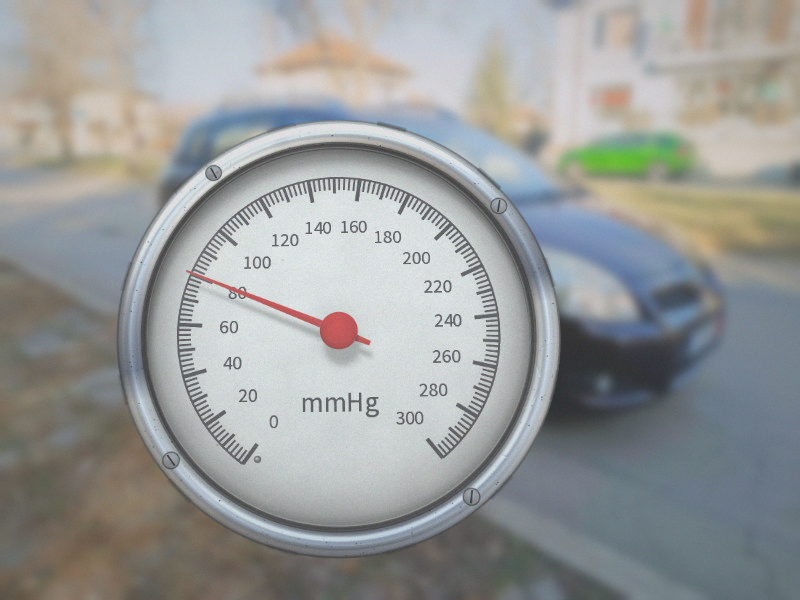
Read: 80mmHg
